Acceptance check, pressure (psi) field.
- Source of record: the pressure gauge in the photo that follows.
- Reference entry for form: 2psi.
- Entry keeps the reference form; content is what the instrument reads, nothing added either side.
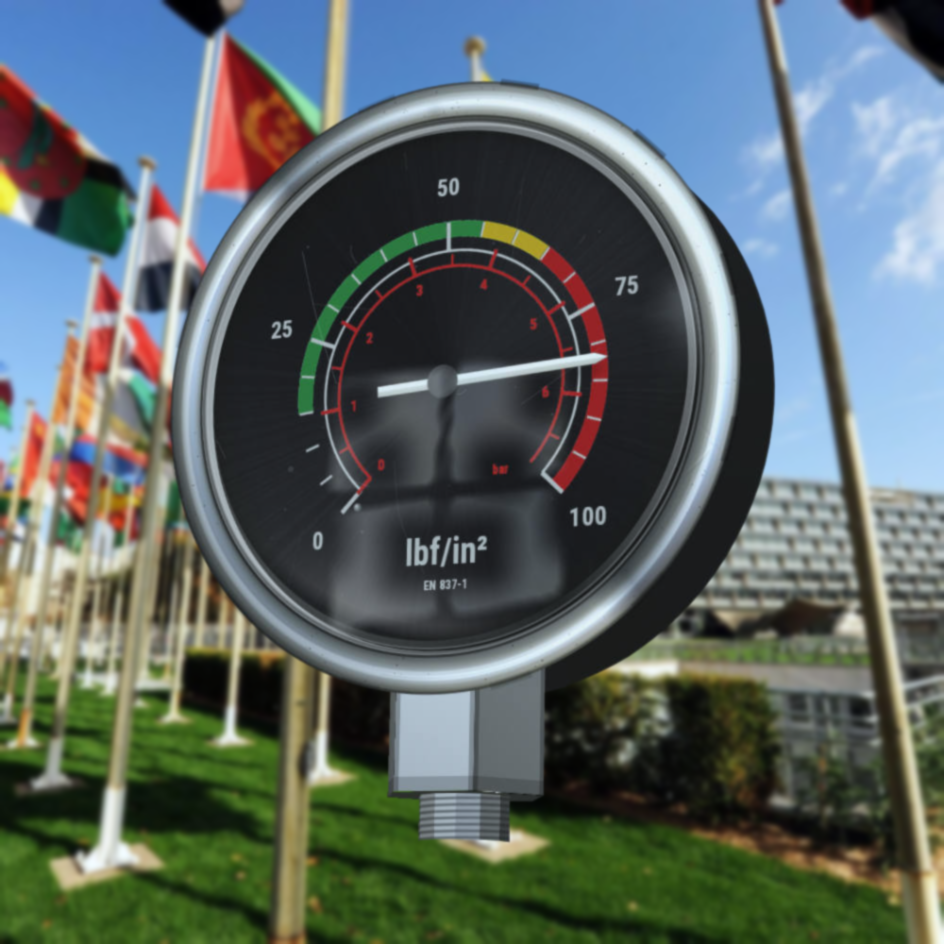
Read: 82.5psi
